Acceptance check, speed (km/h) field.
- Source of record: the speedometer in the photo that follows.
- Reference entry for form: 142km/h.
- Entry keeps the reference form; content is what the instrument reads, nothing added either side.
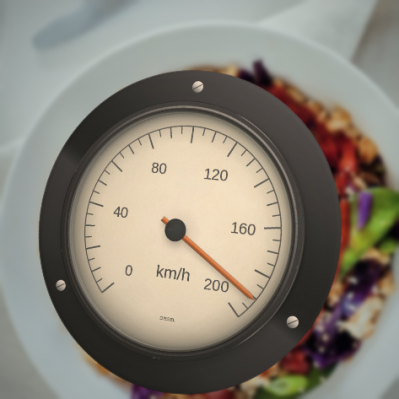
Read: 190km/h
